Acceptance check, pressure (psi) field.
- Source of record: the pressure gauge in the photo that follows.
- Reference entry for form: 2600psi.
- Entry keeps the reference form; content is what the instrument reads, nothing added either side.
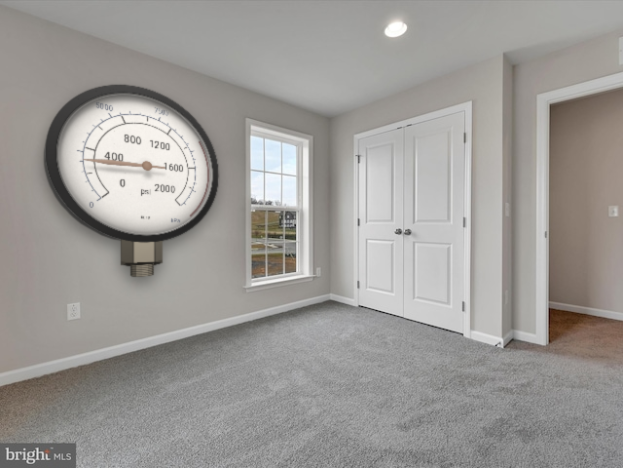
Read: 300psi
